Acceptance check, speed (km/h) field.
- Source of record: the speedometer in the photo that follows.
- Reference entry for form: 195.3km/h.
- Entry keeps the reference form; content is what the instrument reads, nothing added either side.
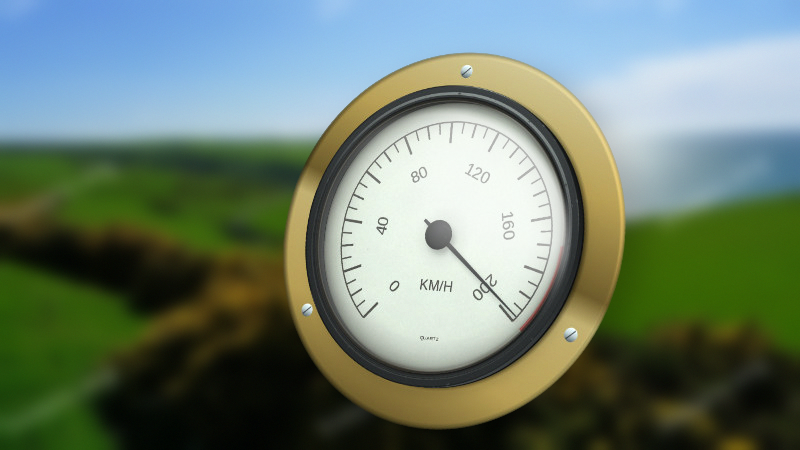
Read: 197.5km/h
